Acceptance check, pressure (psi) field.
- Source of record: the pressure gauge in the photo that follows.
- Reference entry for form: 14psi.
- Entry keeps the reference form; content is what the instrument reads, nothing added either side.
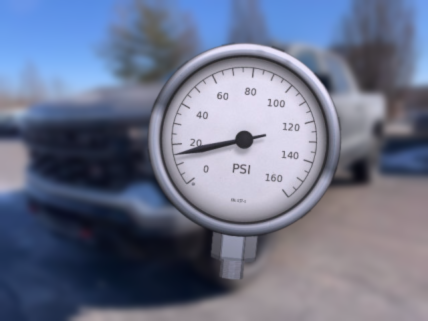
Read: 15psi
